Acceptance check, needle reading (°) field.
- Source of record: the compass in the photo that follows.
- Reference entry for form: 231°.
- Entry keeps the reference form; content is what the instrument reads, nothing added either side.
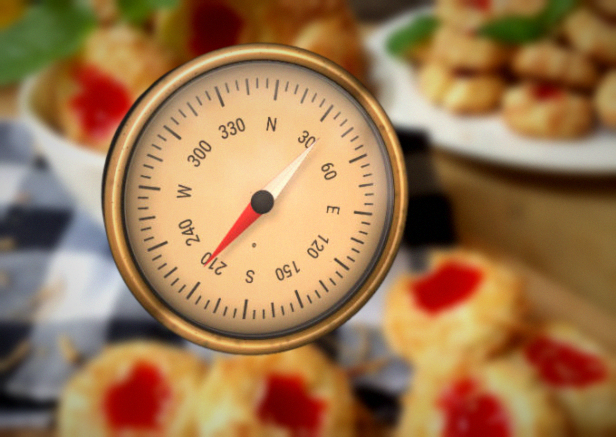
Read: 215°
